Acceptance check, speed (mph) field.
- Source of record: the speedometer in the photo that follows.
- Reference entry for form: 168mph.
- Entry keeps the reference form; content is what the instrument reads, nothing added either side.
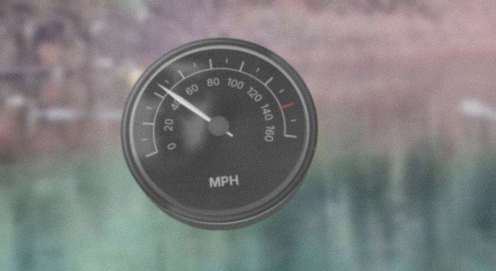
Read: 45mph
